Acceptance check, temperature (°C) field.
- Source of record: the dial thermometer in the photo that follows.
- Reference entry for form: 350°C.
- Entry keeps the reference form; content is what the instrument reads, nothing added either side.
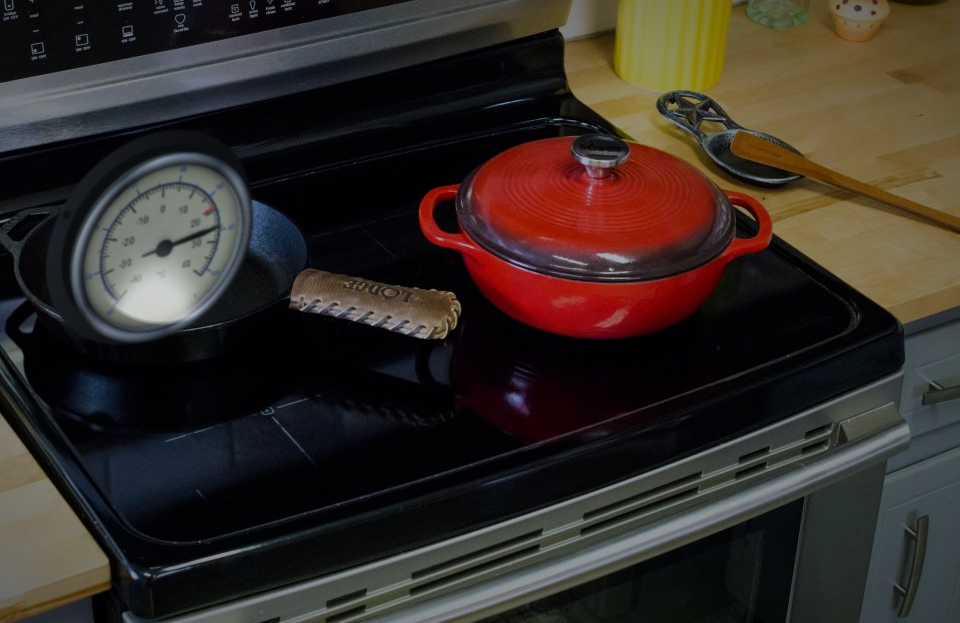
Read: 25°C
